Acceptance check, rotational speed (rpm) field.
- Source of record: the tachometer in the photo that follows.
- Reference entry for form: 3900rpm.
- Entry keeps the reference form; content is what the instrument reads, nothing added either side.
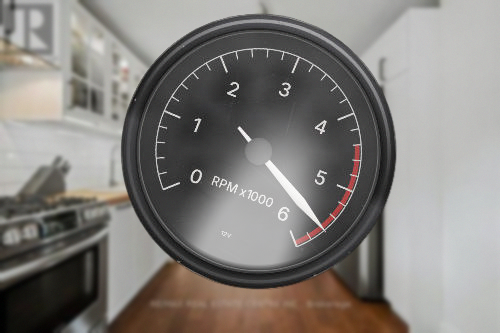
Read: 5600rpm
